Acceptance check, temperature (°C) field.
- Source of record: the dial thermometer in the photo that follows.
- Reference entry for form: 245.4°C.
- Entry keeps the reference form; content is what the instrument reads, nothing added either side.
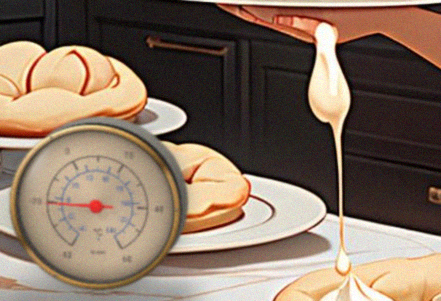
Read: -20°C
